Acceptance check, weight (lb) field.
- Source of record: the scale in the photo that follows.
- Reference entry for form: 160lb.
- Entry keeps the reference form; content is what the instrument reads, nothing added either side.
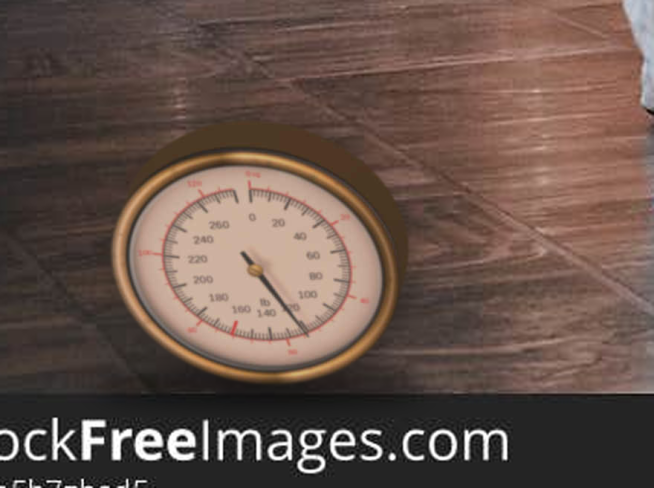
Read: 120lb
